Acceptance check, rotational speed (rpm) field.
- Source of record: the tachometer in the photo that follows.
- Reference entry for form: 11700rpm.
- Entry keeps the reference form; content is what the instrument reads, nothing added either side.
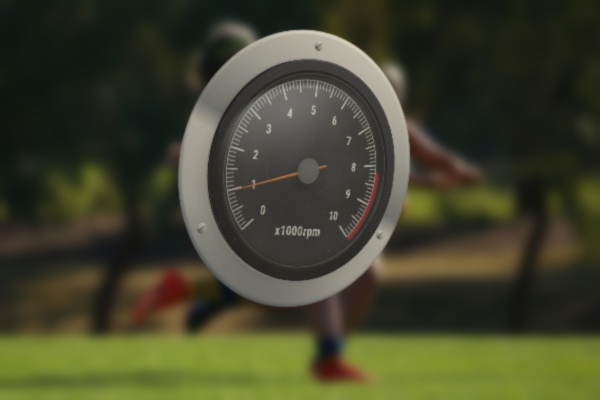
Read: 1000rpm
